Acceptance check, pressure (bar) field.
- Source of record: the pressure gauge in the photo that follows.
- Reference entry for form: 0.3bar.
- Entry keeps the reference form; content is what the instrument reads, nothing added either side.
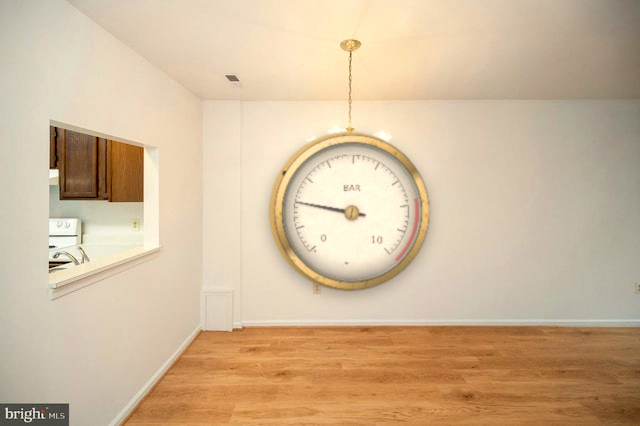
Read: 2bar
